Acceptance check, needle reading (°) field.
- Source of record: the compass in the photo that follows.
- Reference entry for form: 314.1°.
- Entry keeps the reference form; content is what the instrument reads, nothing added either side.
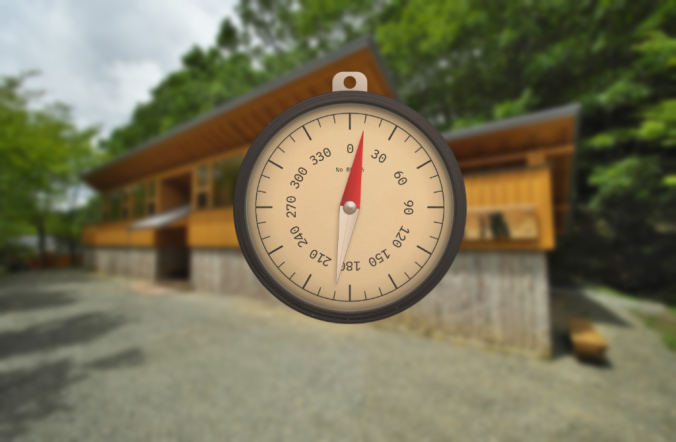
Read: 10°
